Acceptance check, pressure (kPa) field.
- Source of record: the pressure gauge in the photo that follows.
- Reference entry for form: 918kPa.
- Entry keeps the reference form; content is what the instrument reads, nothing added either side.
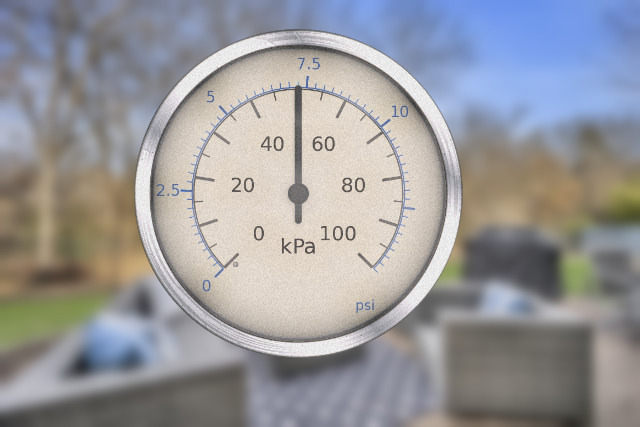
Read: 50kPa
